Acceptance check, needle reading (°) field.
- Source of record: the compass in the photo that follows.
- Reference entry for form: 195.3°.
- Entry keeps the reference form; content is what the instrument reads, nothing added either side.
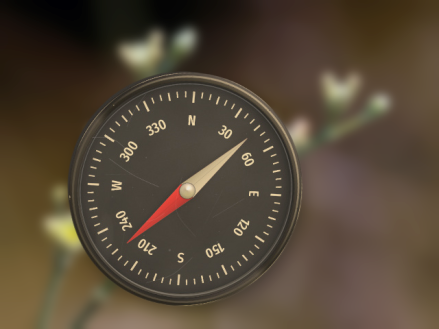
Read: 225°
